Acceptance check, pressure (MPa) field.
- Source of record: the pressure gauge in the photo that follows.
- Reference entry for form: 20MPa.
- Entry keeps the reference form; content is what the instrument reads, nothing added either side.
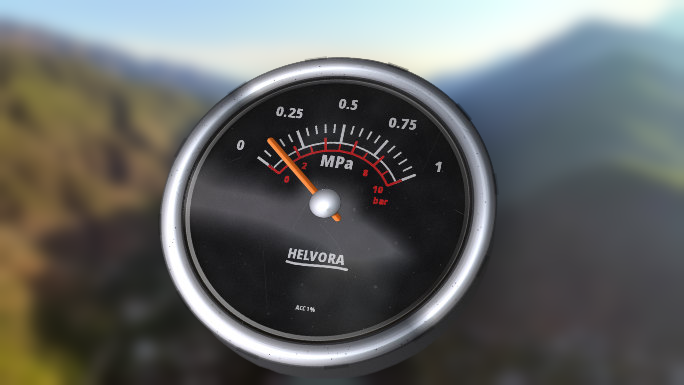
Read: 0.1MPa
